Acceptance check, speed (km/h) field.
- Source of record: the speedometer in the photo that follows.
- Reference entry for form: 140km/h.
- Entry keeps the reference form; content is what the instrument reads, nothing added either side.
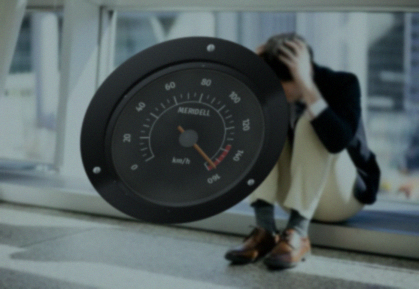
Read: 155km/h
